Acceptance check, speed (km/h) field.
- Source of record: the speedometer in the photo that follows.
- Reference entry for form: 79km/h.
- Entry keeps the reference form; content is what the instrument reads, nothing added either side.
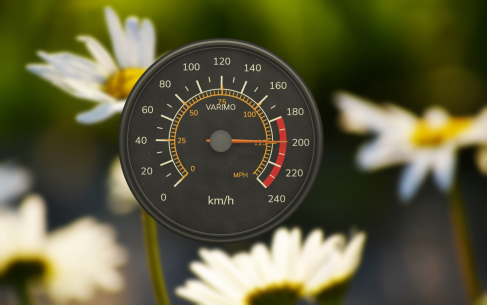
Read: 200km/h
